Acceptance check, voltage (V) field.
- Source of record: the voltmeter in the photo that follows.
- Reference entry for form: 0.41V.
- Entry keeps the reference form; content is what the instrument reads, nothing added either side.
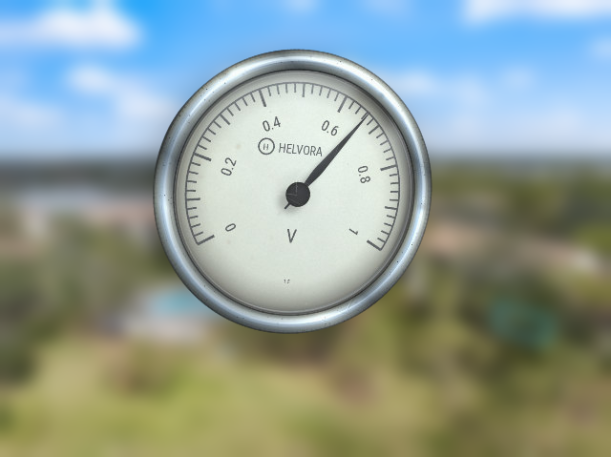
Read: 0.66V
